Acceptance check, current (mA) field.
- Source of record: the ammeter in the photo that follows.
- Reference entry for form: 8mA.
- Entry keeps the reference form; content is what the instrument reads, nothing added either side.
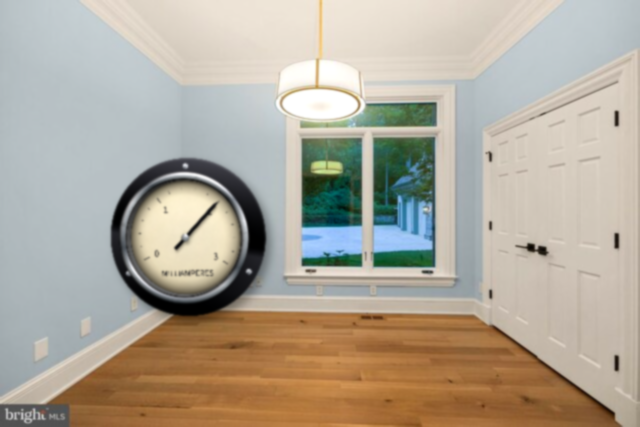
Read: 2mA
